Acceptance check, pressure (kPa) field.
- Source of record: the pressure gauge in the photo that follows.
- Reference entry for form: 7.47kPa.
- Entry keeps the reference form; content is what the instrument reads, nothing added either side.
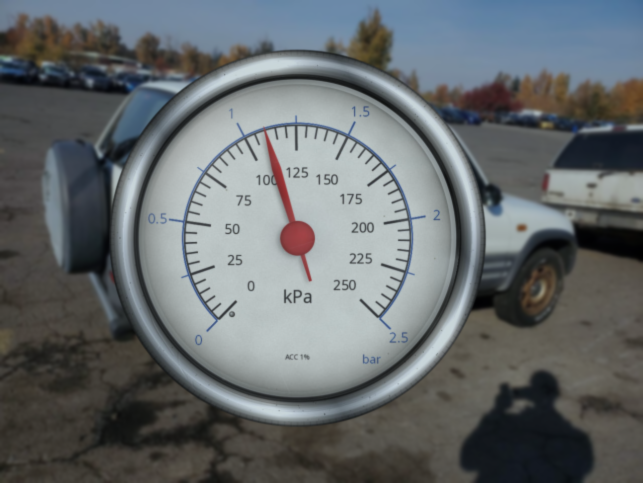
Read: 110kPa
